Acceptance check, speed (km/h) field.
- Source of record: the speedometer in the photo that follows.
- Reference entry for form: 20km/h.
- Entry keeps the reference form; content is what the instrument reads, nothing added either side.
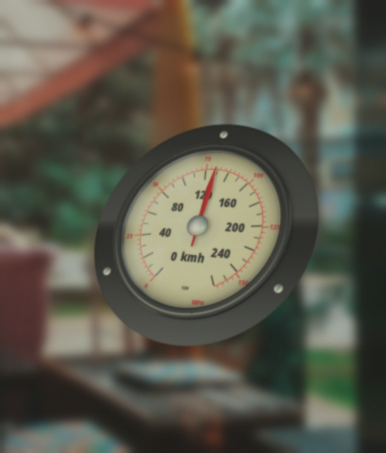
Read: 130km/h
